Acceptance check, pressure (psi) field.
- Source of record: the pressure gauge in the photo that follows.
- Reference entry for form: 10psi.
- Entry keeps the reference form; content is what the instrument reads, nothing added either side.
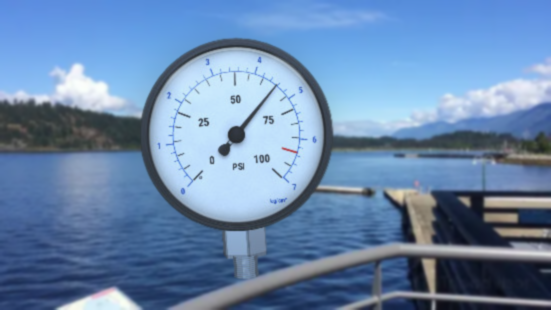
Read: 65psi
